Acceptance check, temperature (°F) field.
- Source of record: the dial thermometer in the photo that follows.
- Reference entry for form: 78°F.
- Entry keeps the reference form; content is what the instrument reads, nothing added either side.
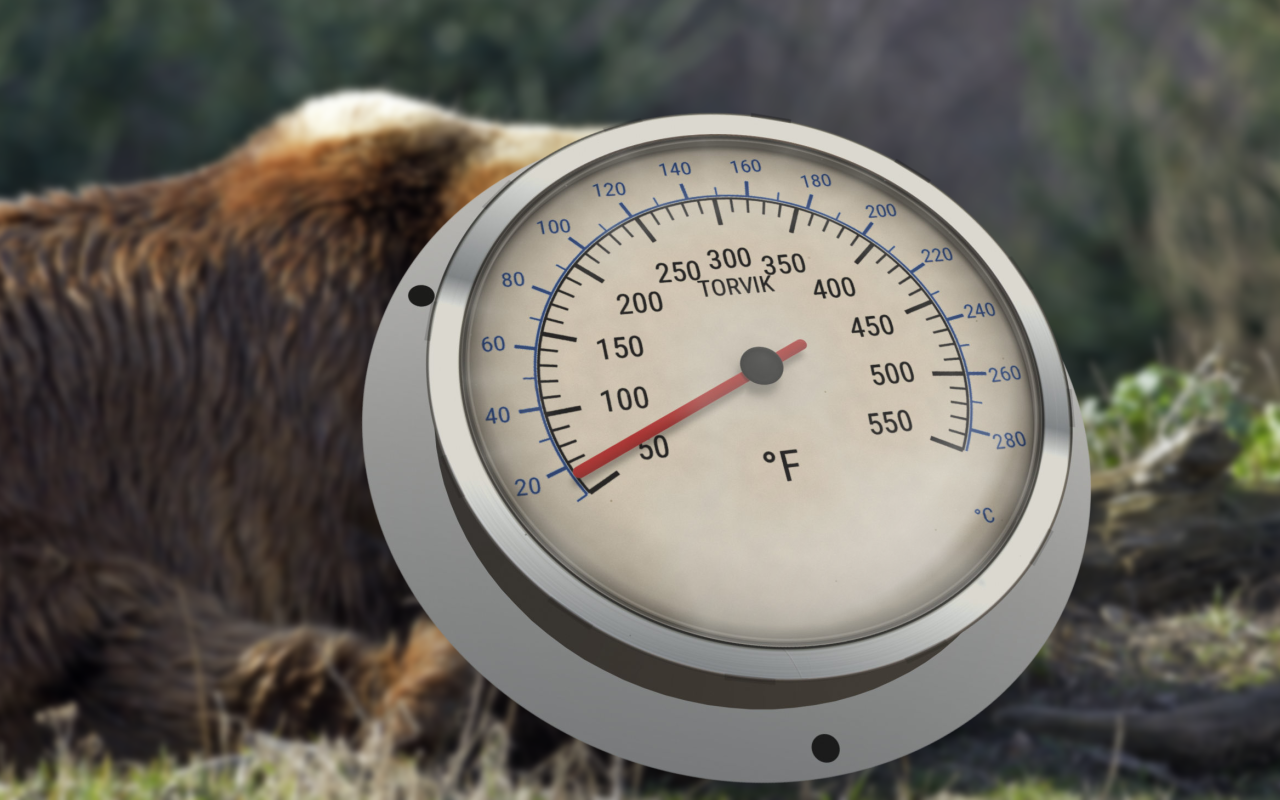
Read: 60°F
